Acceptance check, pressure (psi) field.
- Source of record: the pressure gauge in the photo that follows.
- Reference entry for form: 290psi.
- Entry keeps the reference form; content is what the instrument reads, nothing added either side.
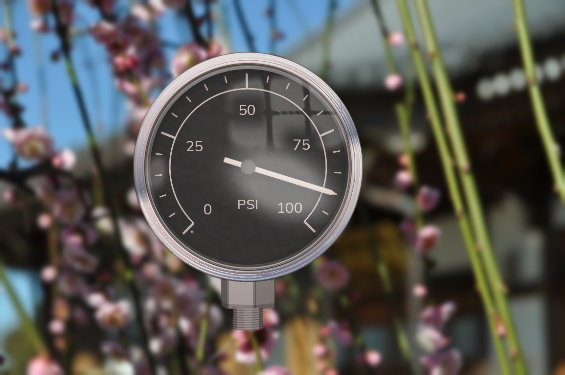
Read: 90psi
